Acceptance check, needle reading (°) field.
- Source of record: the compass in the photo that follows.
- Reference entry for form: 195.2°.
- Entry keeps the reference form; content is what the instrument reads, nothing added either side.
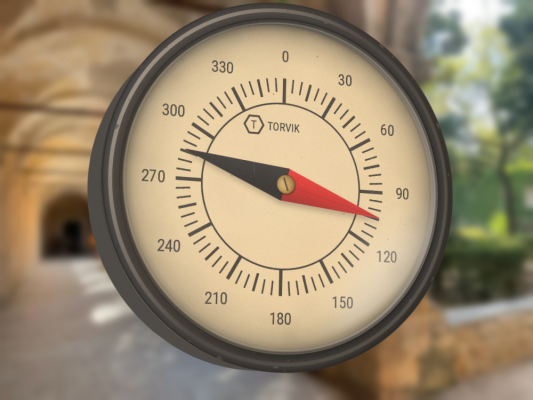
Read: 105°
